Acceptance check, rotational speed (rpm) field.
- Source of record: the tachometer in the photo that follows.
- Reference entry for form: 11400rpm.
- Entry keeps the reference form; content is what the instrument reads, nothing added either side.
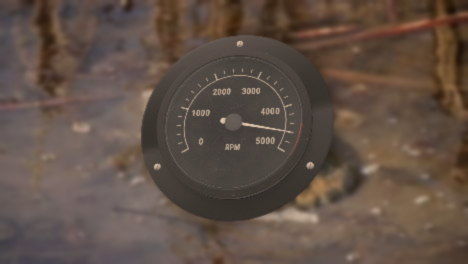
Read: 4600rpm
